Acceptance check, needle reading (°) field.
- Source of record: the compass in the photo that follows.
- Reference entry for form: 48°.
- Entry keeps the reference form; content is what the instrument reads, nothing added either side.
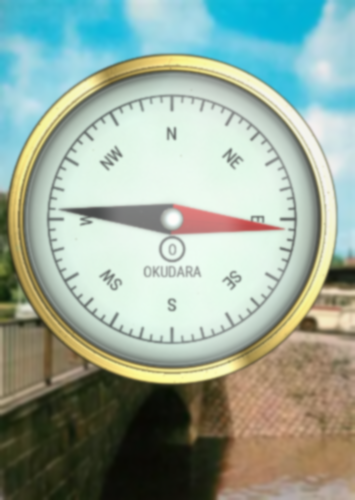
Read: 95°
